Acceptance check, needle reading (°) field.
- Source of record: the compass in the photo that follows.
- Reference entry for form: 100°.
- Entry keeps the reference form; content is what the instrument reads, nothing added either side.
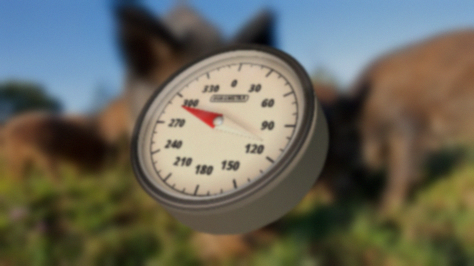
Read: 290°
